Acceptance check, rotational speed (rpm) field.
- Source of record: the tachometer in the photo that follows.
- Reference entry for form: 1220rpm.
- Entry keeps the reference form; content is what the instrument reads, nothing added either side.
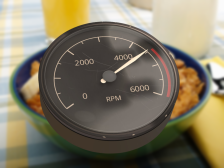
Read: 4500rpm
